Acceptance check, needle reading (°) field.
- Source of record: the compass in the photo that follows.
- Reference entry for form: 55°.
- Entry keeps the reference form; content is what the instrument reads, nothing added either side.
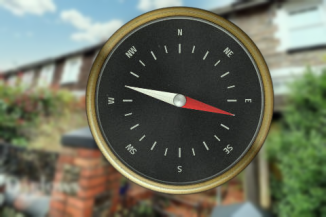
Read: 105°
